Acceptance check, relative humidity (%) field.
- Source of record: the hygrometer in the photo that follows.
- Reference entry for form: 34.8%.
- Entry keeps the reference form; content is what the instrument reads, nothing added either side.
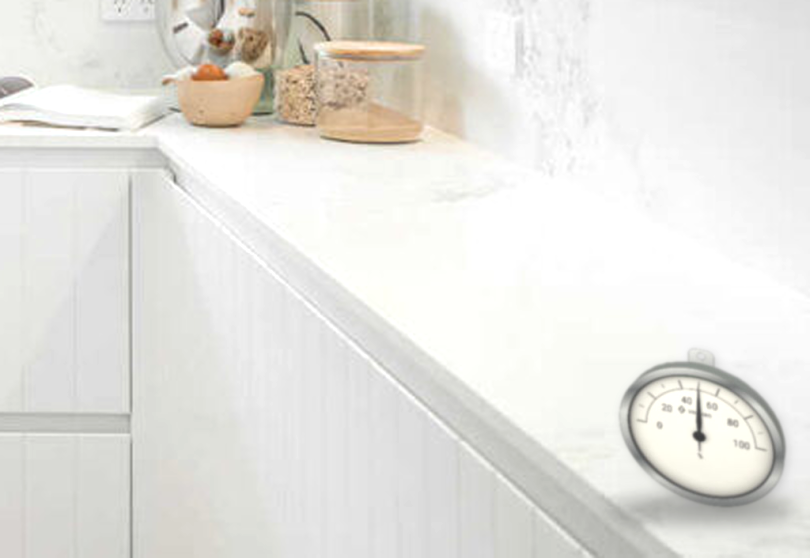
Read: 50%
